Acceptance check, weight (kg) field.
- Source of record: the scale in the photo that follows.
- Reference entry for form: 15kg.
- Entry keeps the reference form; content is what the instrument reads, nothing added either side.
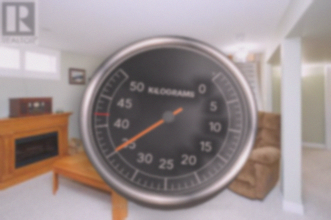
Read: 35kg
